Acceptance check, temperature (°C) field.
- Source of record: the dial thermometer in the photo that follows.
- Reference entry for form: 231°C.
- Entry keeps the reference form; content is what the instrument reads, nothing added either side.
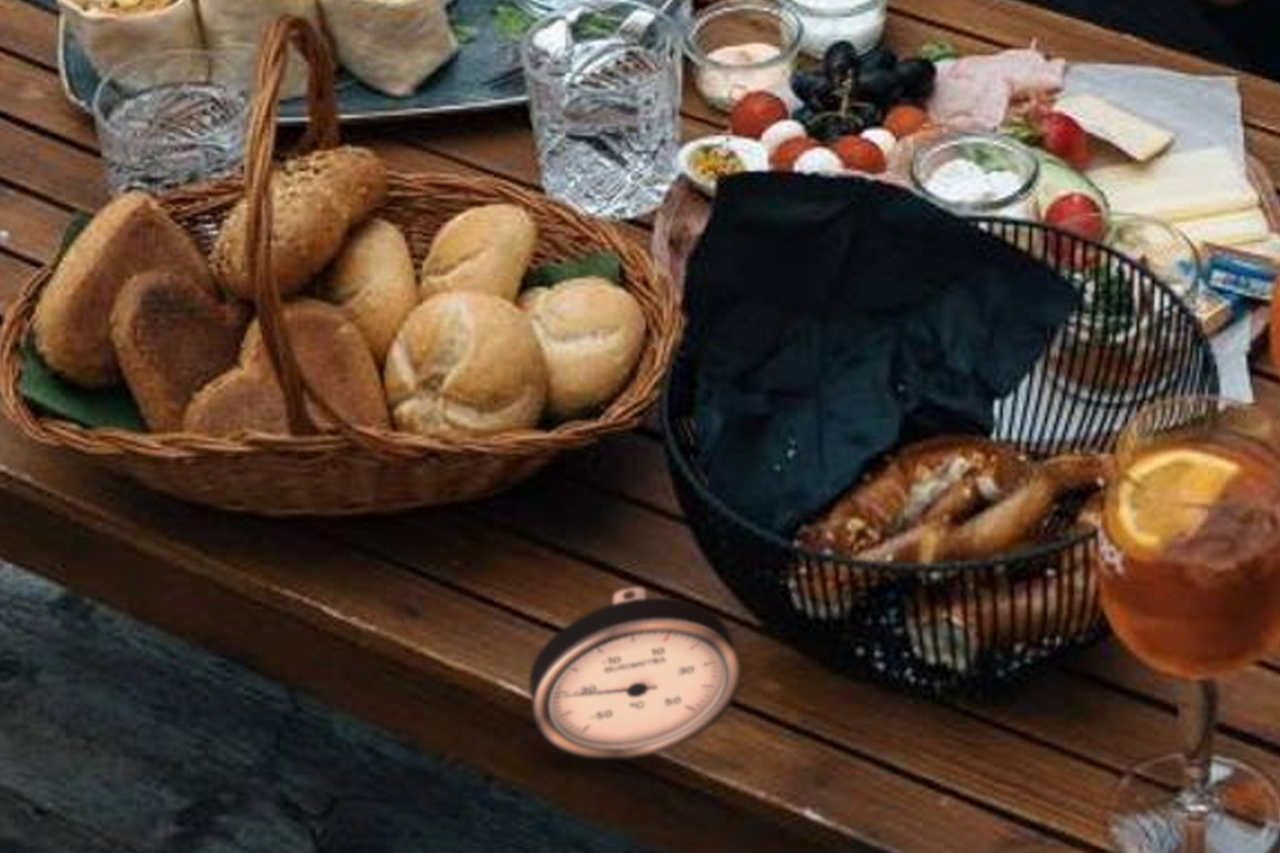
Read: -30°C
